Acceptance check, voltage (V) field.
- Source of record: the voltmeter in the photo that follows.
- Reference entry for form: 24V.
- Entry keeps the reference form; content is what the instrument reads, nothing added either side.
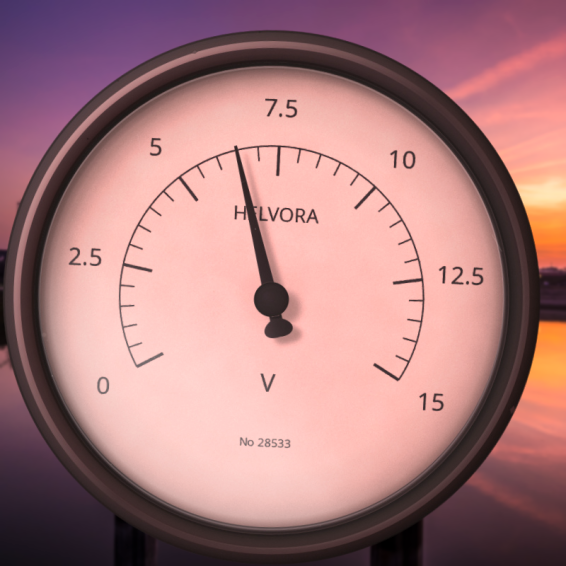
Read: 6.5V
